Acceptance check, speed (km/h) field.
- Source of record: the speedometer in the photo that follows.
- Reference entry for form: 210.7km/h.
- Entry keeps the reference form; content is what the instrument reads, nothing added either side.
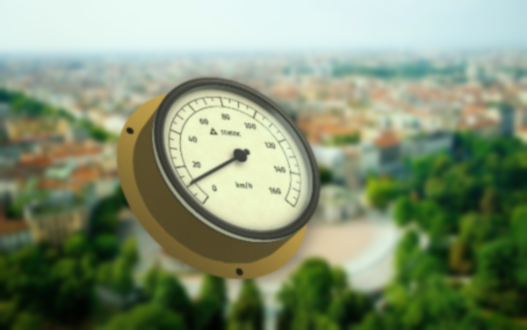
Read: 10km/h
